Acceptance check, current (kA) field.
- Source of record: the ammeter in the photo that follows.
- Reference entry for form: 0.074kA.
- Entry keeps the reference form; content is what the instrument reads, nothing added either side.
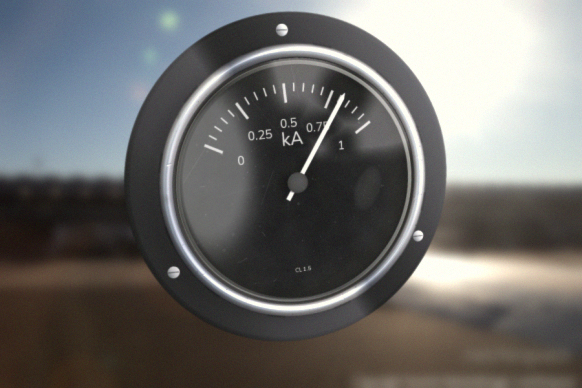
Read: 0.8kA
